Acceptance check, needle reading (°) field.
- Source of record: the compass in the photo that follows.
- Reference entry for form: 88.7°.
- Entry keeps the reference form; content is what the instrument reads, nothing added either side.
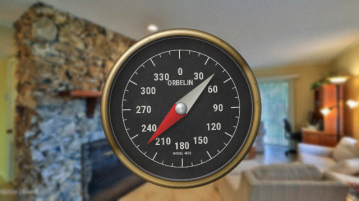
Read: 225°
